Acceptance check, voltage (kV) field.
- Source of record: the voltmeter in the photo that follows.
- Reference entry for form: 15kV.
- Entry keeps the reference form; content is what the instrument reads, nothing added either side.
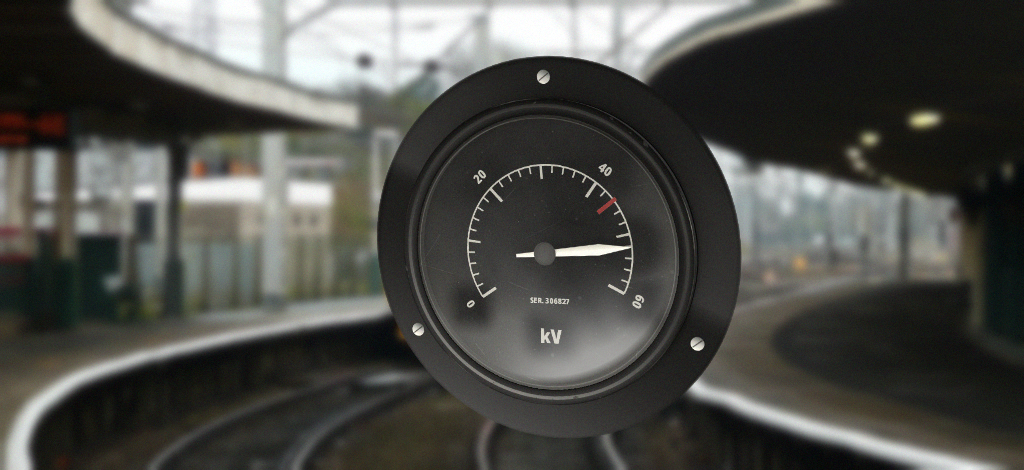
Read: 52kV
